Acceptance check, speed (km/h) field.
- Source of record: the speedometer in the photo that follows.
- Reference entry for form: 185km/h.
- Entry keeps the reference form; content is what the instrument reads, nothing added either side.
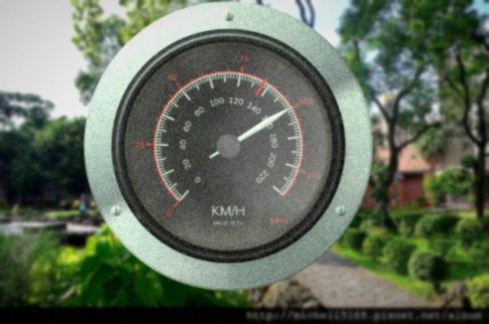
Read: 160km/h
